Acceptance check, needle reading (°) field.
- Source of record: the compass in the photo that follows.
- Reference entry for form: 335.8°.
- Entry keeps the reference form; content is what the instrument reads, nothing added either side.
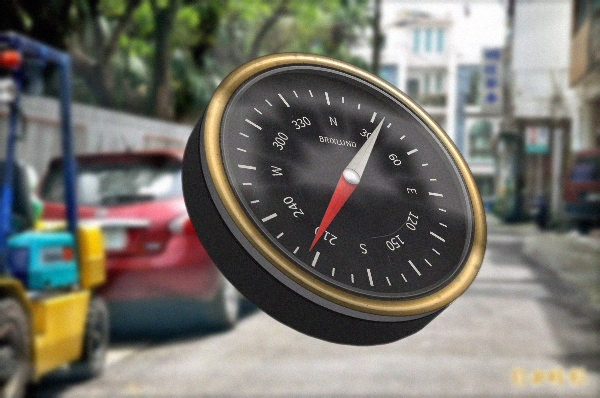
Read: 215°
